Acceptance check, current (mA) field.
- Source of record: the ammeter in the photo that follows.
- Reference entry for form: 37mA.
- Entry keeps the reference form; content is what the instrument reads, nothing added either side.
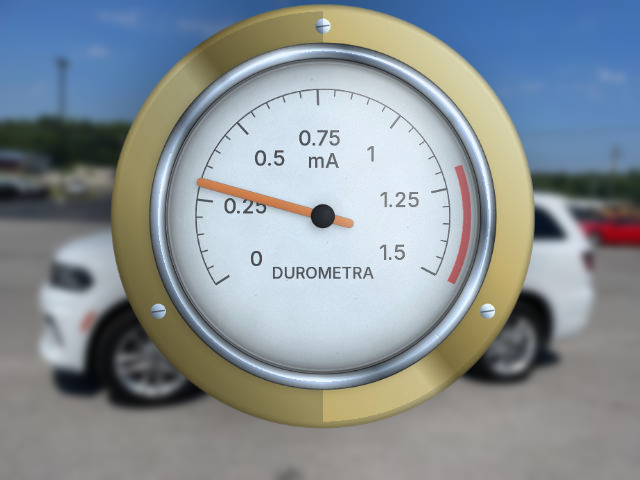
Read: 0.3mA
